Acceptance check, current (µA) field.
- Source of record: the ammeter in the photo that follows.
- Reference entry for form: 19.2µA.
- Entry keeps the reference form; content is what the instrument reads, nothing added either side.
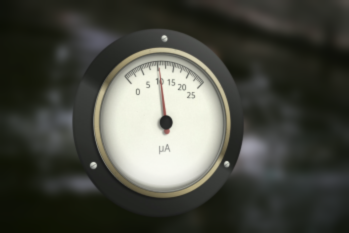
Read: 10µA
